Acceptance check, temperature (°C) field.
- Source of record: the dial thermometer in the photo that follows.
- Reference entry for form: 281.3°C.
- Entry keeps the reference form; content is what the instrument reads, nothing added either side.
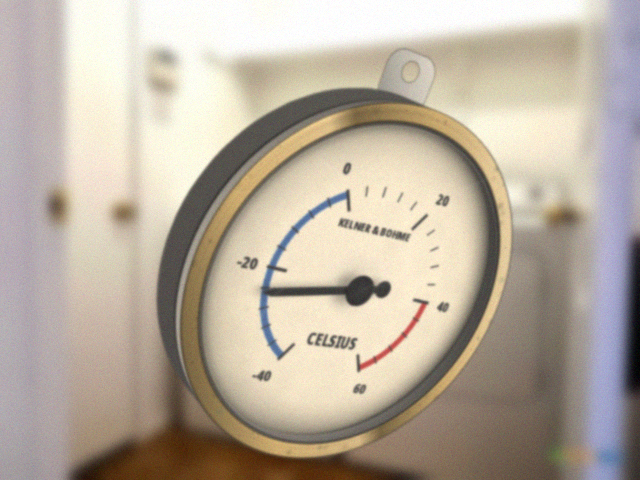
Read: -24°C
